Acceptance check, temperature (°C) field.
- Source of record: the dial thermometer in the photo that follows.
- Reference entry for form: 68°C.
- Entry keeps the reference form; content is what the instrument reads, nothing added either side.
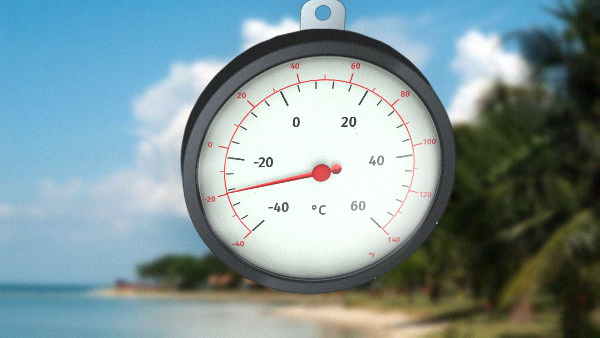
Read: -28°C
